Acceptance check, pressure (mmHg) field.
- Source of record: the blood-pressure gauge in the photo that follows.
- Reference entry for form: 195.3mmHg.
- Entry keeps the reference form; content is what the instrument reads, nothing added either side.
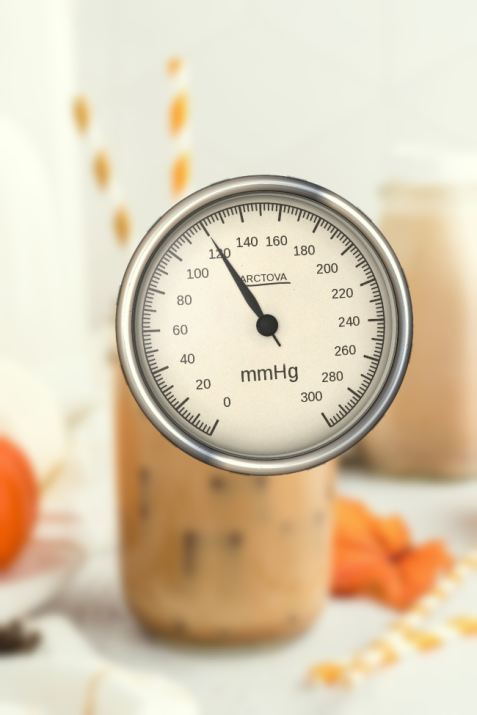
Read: 120mmHg
